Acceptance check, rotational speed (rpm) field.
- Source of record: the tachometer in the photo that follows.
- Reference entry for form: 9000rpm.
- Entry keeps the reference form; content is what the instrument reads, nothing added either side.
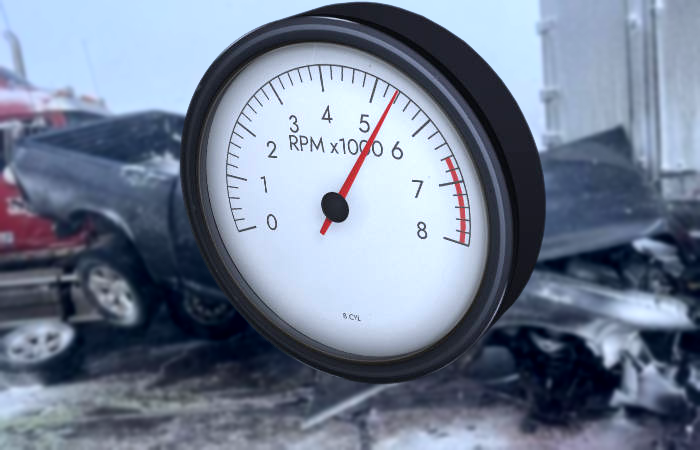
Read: 5400rpm
